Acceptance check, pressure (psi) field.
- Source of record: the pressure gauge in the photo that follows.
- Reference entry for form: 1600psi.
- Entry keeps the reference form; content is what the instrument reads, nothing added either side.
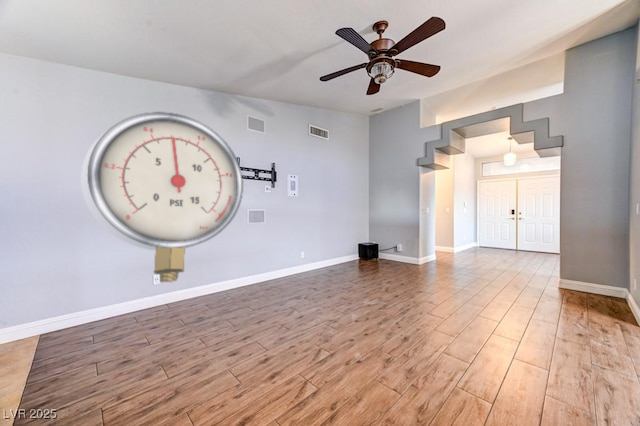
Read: 7psi
